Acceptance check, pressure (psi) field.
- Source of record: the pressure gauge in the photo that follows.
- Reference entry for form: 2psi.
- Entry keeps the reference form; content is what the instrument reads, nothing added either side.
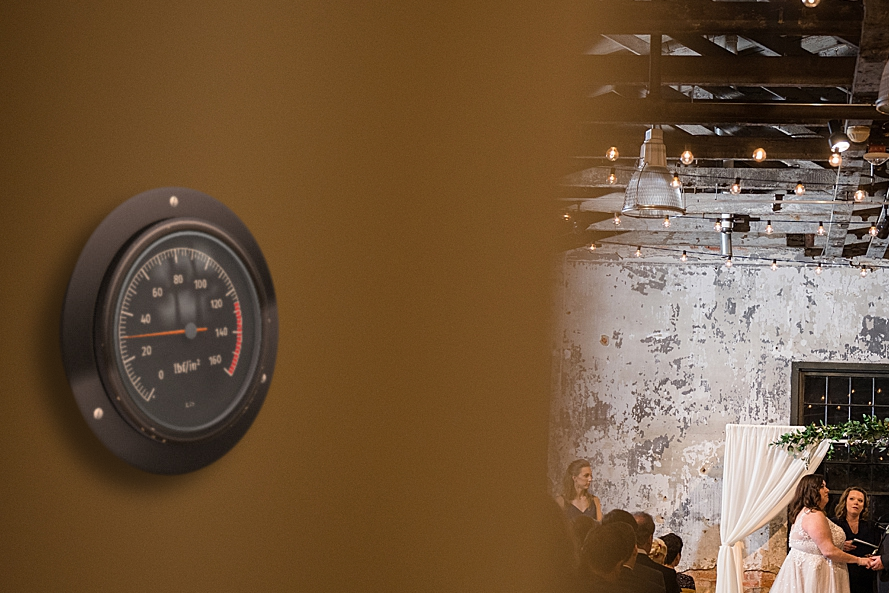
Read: 30psi
